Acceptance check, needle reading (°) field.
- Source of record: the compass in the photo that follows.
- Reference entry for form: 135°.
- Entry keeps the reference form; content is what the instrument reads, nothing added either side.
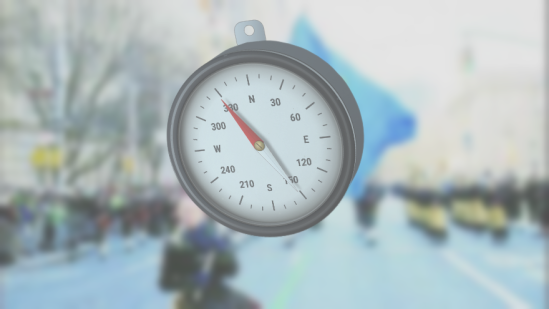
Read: 330°
